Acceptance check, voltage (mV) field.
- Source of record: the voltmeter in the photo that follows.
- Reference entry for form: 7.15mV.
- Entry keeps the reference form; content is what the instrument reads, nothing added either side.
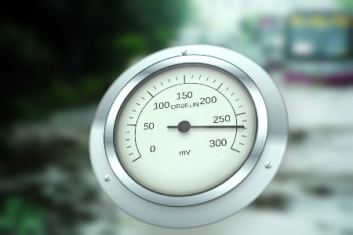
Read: 270mV
